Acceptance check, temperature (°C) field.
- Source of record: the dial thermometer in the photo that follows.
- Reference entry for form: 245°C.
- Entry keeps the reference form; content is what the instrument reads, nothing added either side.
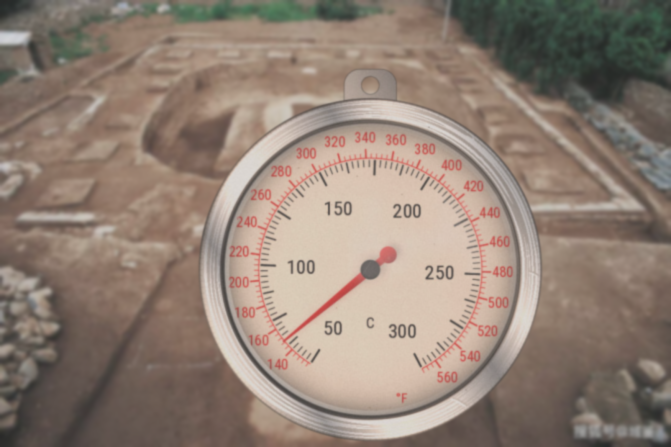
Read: 65°C
